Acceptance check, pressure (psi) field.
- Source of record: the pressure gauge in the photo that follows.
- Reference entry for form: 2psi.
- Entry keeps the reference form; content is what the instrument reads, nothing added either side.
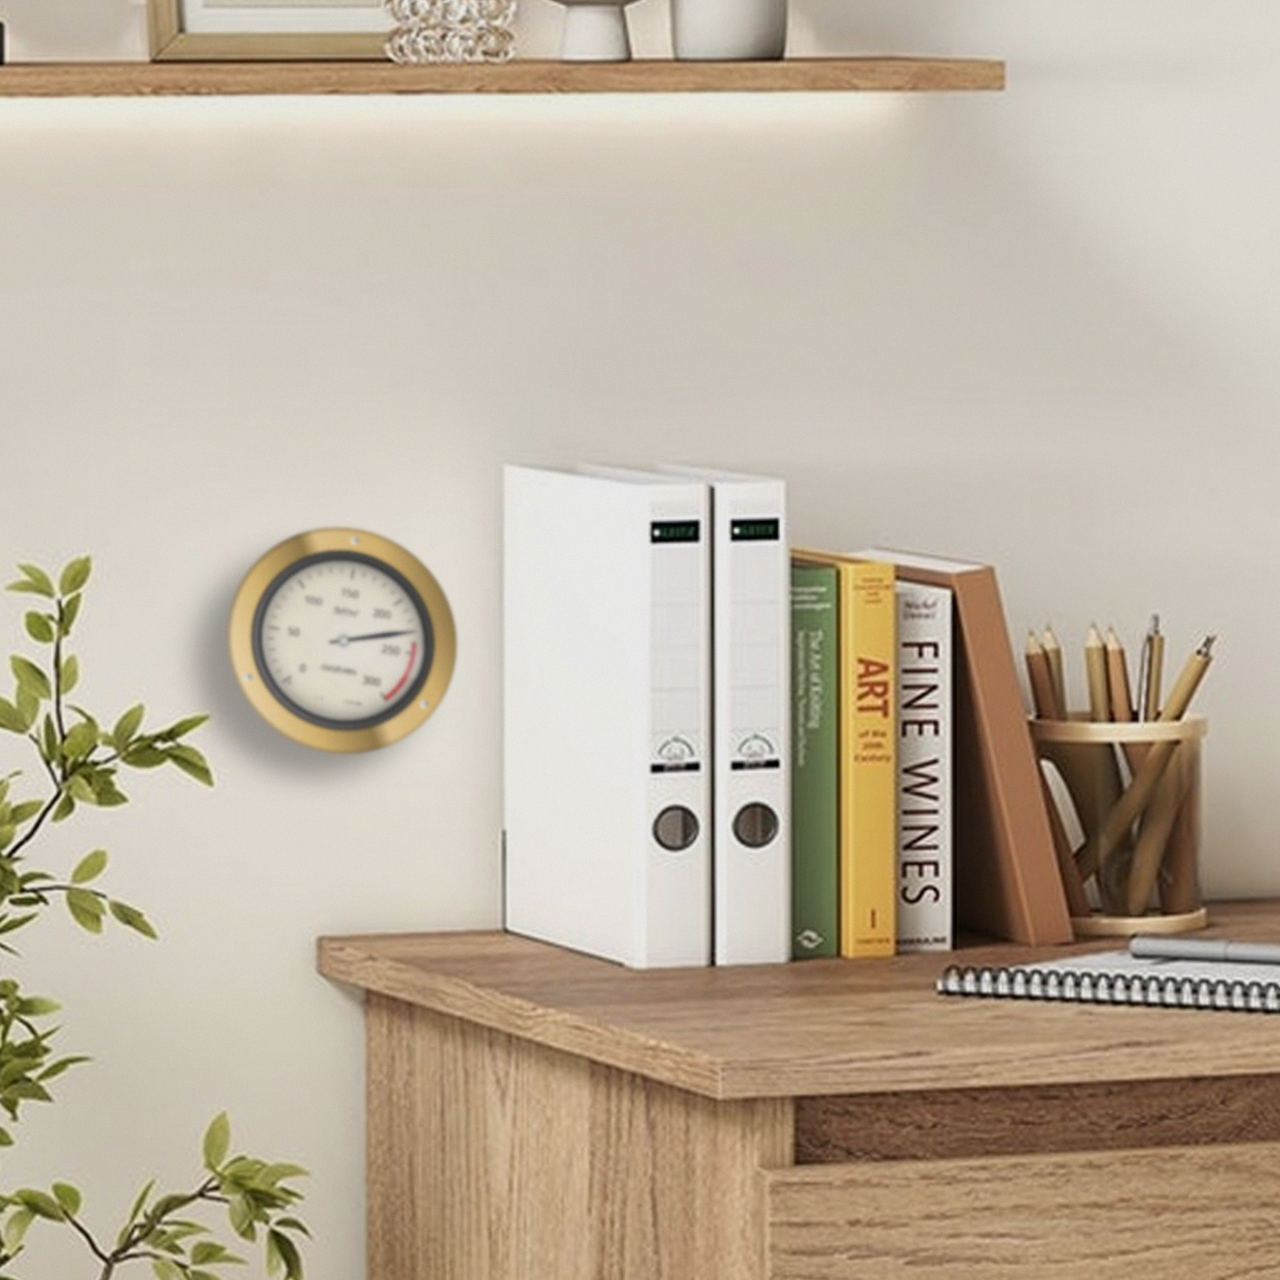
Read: 230psi
